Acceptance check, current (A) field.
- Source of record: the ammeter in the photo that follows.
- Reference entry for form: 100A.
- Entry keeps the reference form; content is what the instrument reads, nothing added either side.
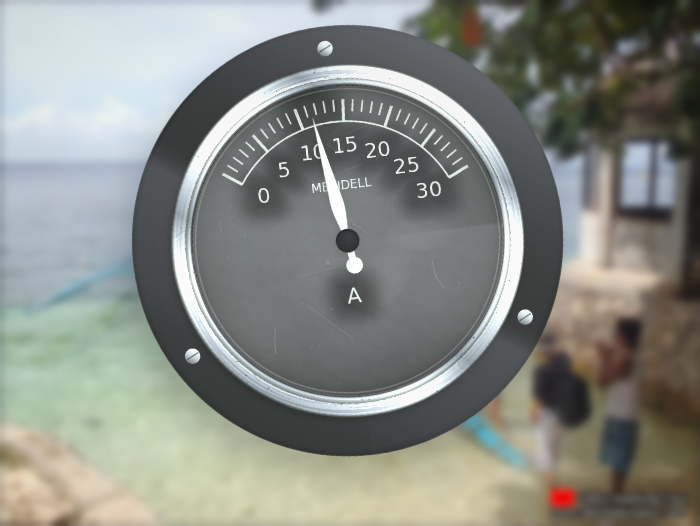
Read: 11.5A
